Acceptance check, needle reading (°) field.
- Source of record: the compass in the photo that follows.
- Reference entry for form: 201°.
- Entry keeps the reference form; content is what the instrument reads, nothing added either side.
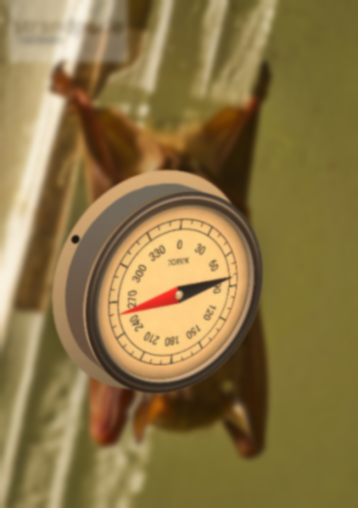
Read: 260°
